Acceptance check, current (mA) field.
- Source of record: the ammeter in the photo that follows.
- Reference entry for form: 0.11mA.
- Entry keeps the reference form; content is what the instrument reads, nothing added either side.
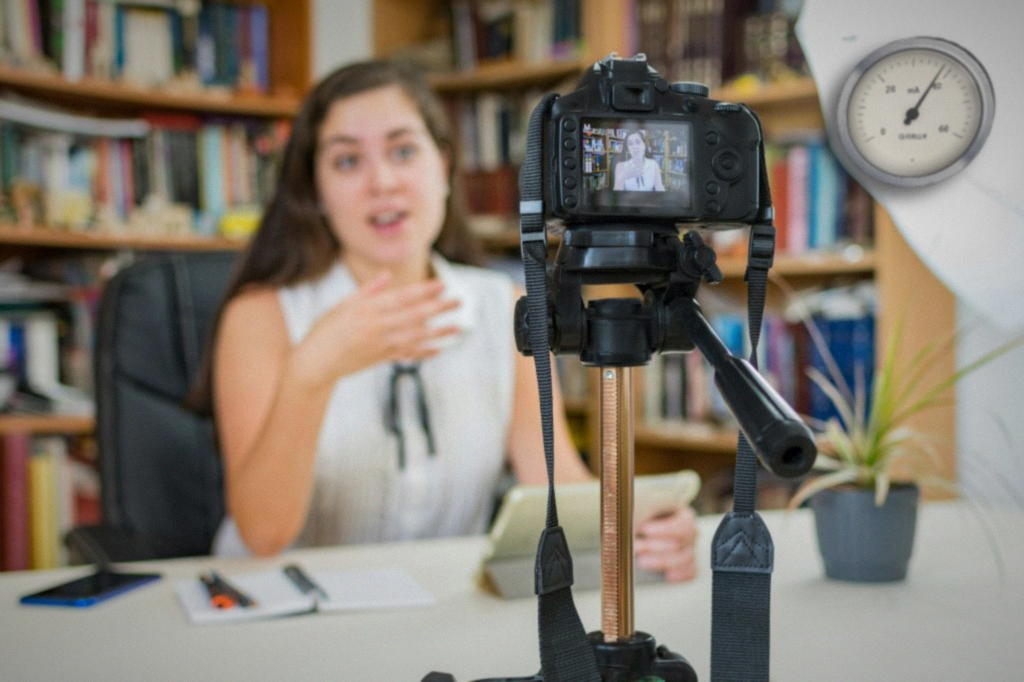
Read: 38mA
